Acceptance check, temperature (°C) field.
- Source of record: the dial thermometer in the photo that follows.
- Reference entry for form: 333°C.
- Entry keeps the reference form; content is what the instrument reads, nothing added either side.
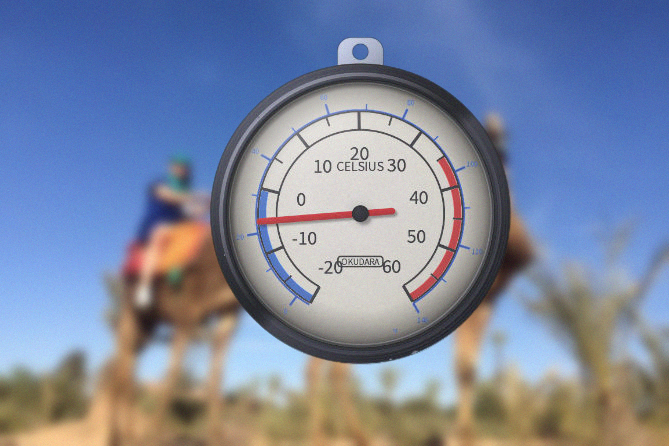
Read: -5°C
